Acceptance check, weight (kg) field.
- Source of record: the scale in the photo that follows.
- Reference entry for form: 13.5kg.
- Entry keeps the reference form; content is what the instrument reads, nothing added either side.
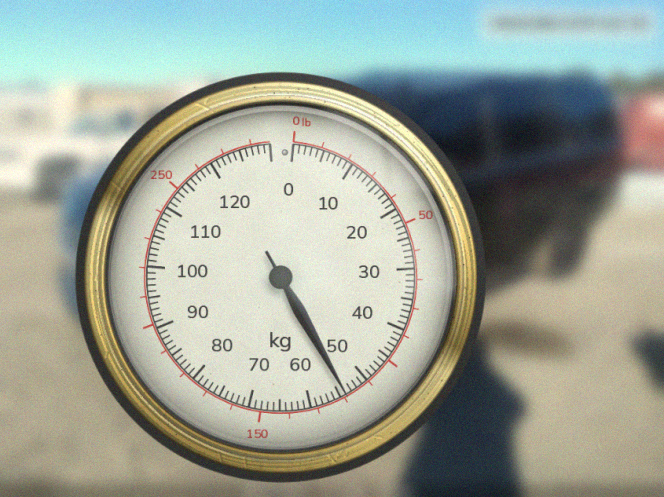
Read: 54kg
